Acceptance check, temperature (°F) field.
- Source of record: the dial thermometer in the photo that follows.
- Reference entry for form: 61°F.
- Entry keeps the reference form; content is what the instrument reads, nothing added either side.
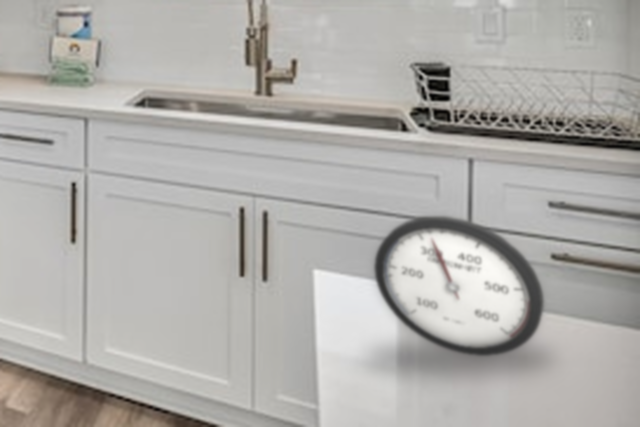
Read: 320°F
